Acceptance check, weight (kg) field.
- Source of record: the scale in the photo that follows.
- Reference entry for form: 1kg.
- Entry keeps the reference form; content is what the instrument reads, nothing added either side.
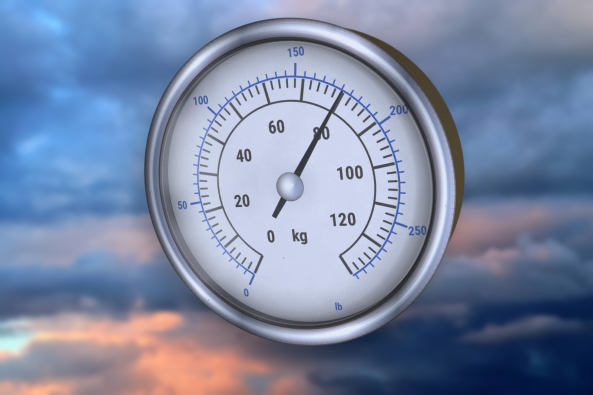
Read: 80kg
